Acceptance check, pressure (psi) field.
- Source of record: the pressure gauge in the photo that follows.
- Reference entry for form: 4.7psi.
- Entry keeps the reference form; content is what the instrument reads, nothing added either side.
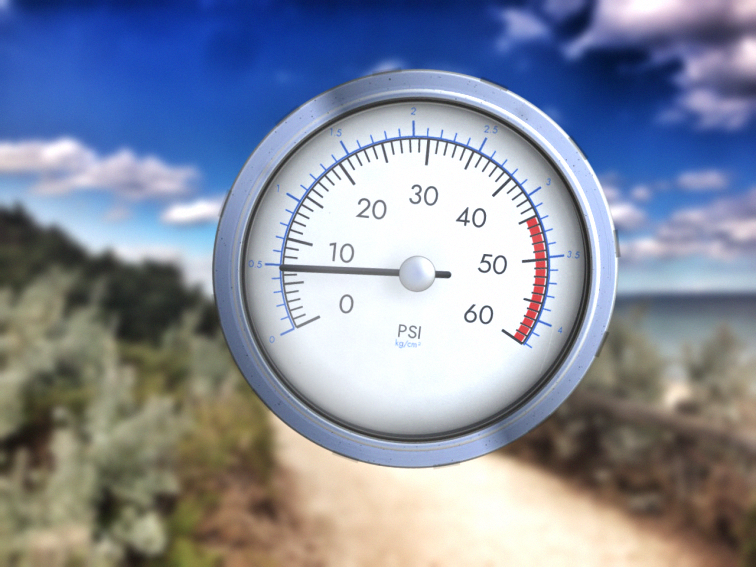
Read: 7psi
